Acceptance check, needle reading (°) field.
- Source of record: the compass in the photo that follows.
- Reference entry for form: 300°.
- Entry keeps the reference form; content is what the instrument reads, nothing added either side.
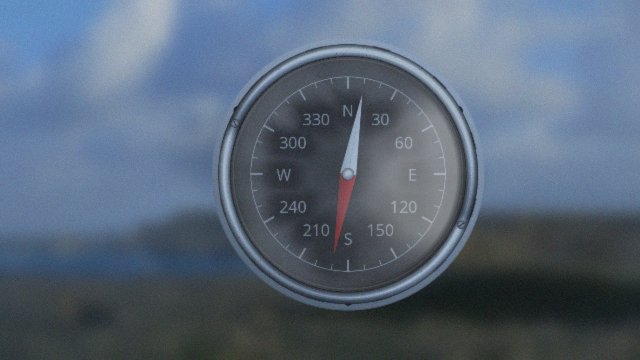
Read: 190°
